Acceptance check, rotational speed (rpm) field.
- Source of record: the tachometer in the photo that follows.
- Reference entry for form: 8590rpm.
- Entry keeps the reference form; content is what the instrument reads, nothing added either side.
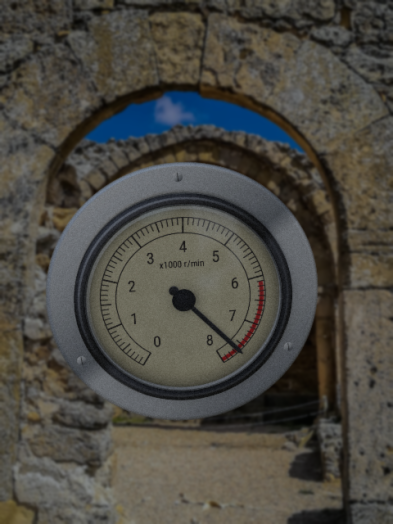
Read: 7600rpm
